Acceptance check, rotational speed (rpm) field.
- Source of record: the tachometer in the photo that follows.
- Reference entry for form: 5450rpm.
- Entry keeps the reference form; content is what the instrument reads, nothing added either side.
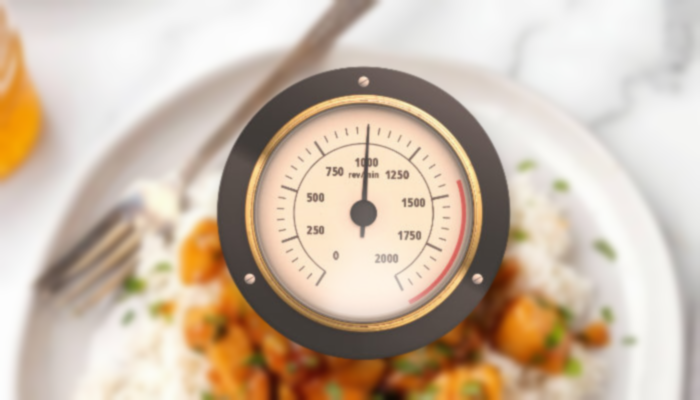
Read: 1000rpm
